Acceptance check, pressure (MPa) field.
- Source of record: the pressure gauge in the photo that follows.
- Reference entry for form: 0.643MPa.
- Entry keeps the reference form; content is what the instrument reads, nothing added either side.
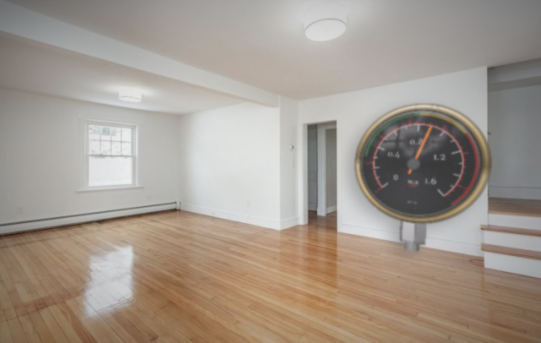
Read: 0.9MPa
